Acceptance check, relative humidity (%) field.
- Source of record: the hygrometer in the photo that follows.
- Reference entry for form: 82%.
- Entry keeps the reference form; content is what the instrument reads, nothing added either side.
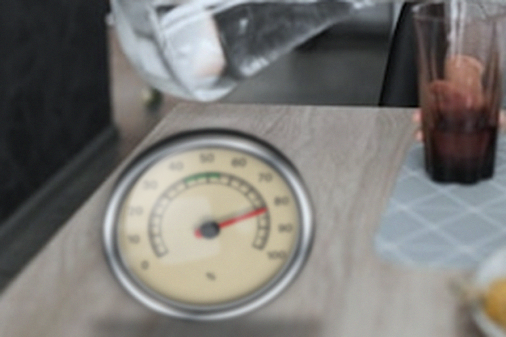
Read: 80%
